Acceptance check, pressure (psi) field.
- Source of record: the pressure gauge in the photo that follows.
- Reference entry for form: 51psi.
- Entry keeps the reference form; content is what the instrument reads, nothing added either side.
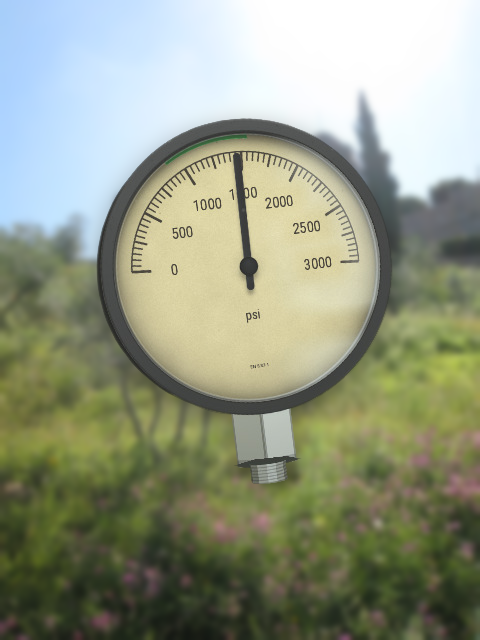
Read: 1450psi
